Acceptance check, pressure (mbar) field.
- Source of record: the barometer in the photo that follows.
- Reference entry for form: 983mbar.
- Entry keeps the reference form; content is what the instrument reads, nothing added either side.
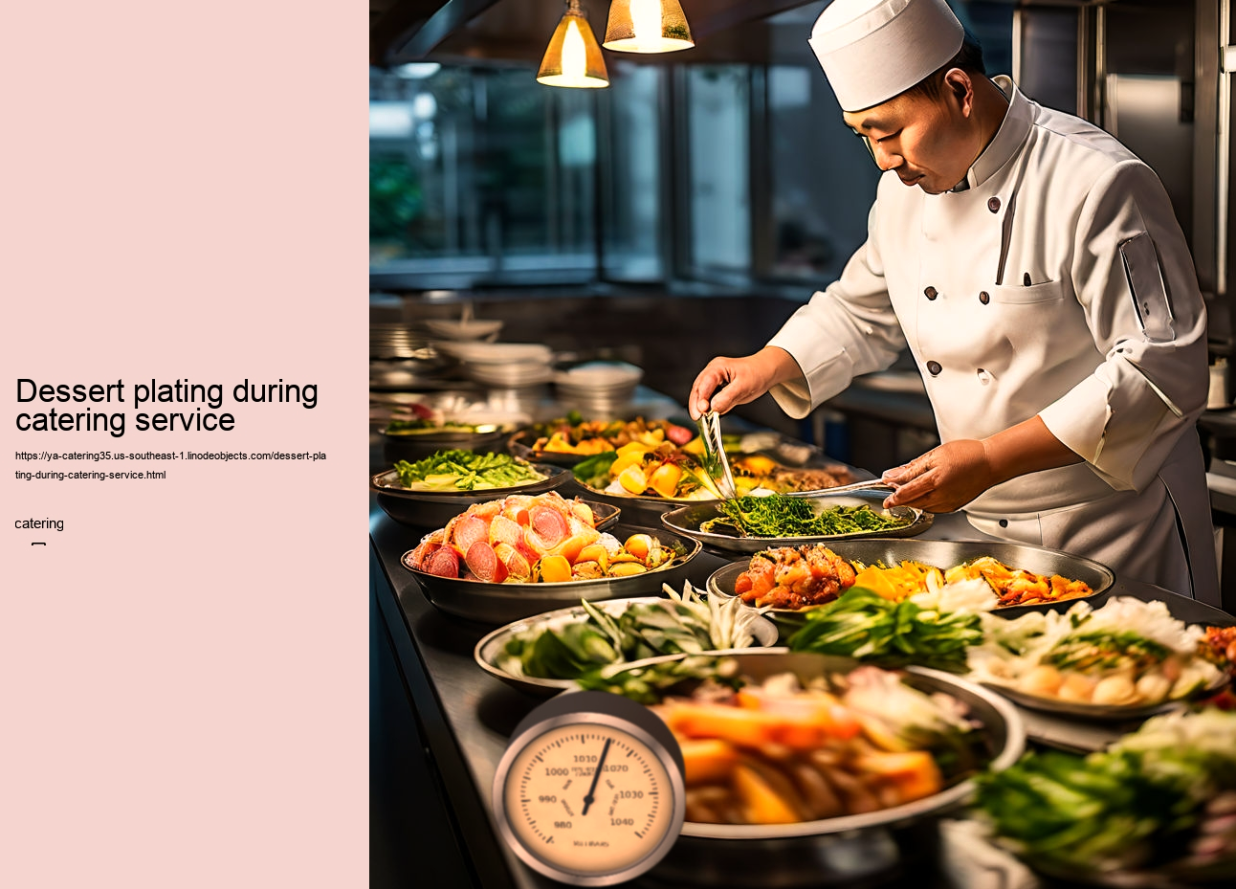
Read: 1015mbar
